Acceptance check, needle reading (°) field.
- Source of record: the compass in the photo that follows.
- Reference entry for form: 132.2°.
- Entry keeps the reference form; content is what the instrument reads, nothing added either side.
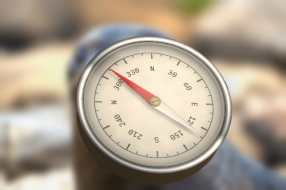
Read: 310°
